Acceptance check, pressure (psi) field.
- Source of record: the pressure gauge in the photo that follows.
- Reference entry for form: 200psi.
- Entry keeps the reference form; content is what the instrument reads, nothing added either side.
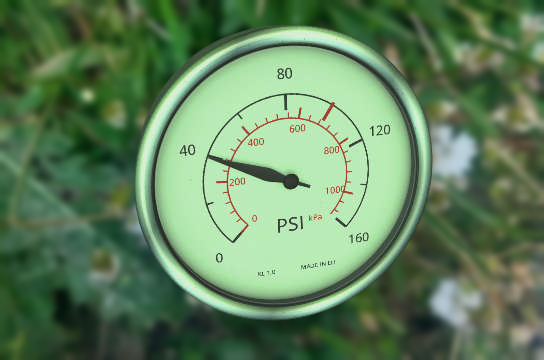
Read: 40psi
